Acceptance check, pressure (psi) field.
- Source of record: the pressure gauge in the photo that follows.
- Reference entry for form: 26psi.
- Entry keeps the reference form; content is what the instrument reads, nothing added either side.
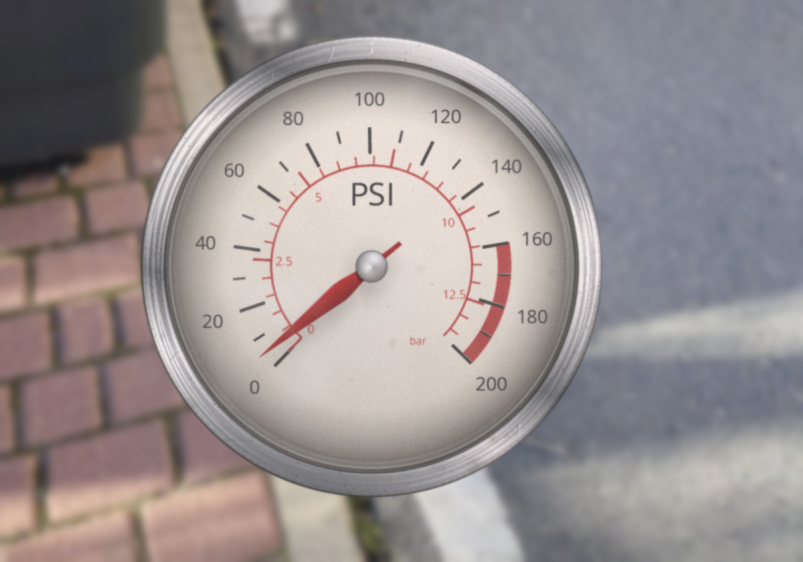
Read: 5psi
